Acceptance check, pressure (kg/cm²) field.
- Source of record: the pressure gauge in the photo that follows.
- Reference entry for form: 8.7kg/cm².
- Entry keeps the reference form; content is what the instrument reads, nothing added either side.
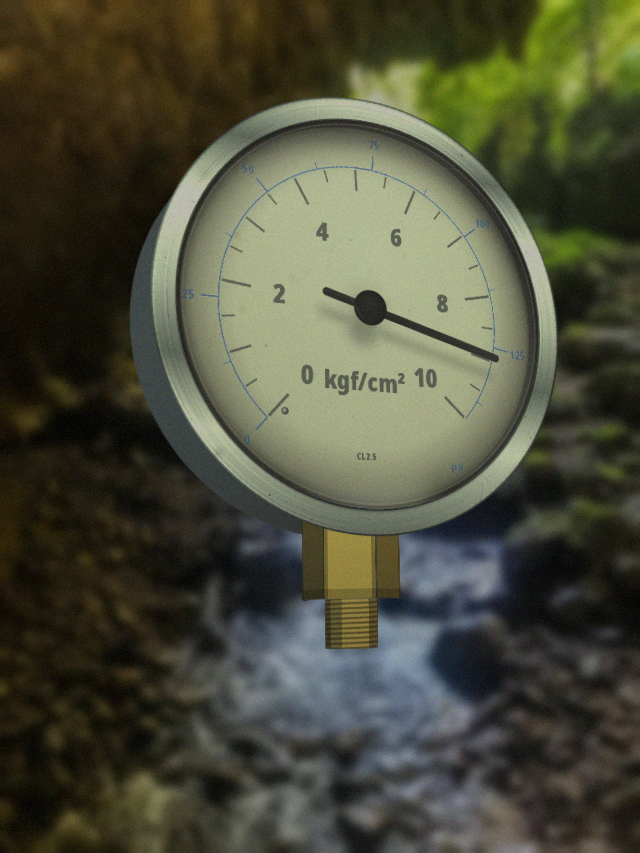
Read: 9kg/cm²
